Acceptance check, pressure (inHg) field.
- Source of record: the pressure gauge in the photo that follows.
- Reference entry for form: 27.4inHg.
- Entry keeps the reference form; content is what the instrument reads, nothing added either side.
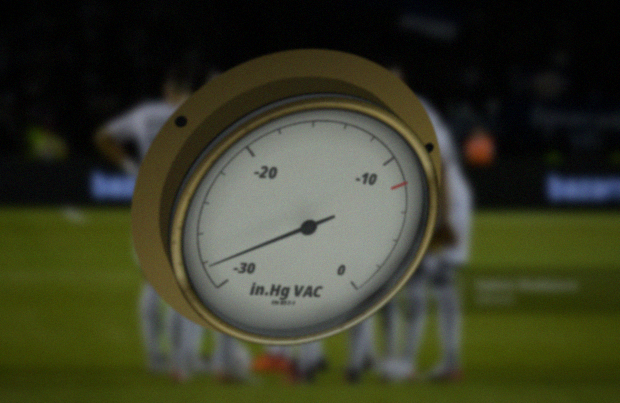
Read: -28inHg
